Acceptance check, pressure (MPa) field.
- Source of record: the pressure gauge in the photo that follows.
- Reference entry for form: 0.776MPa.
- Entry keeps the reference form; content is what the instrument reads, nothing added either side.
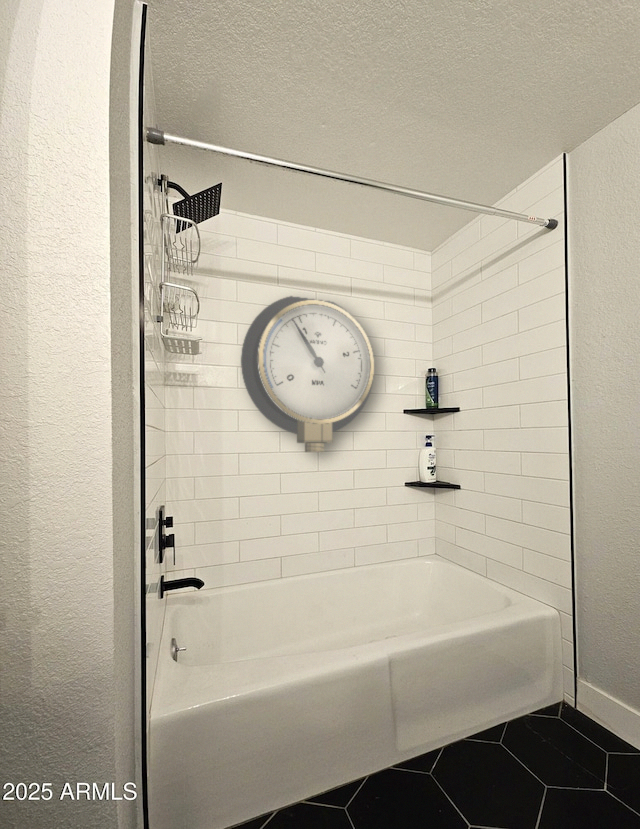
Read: 0.9MPa
